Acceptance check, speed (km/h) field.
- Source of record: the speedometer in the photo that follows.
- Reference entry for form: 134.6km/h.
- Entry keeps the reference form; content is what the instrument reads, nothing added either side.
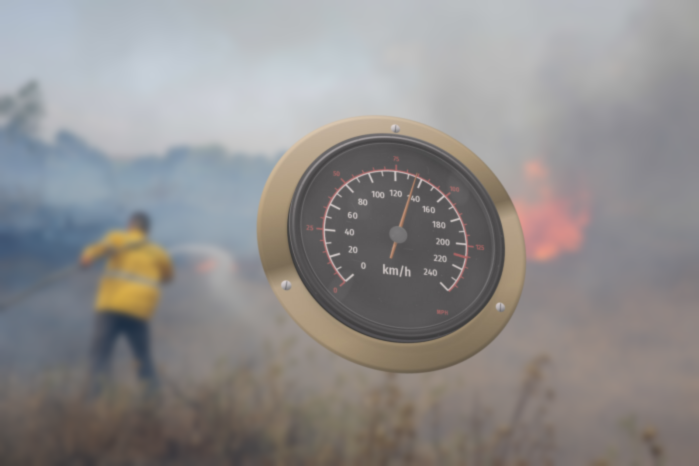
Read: 135km/h
